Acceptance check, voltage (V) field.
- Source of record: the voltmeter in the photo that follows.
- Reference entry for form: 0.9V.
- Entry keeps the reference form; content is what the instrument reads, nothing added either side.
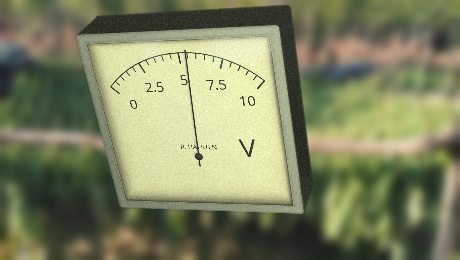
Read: 5.5V
